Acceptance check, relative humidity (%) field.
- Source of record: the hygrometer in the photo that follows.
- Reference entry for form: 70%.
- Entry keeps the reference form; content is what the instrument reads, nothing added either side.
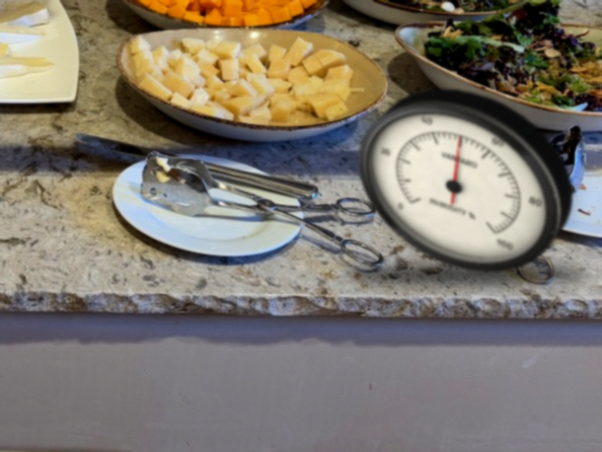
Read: 50%
